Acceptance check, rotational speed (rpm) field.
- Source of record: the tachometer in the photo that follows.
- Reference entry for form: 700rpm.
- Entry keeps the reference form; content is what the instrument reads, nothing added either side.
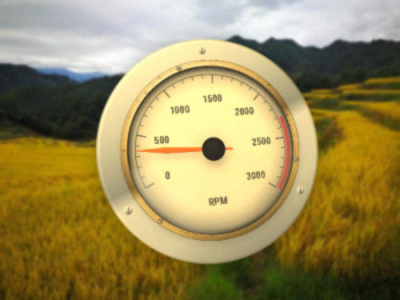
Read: 350rpm
